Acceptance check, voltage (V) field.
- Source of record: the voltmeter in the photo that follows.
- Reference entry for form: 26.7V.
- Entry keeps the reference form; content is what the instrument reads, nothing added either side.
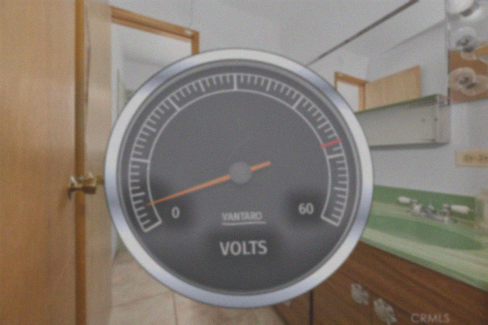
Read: 3V
